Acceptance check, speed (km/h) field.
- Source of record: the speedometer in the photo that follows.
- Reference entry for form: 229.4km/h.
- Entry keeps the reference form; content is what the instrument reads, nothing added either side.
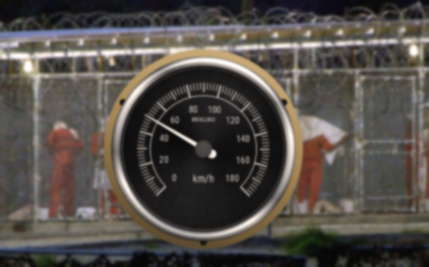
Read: 50km/h
